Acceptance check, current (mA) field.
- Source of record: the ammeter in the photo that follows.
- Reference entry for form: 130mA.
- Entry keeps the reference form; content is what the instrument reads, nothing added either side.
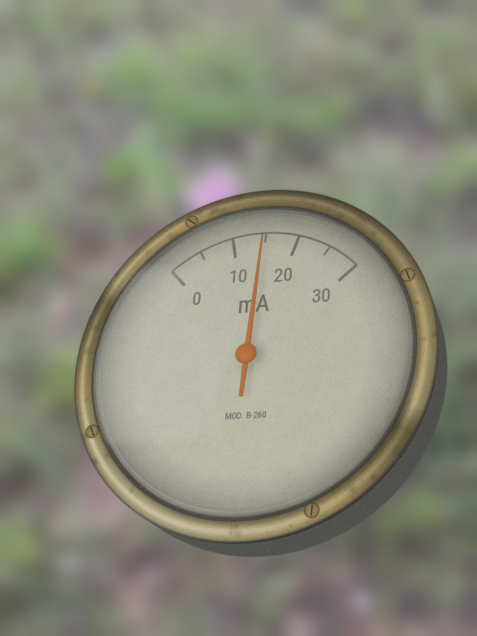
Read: 15mA
